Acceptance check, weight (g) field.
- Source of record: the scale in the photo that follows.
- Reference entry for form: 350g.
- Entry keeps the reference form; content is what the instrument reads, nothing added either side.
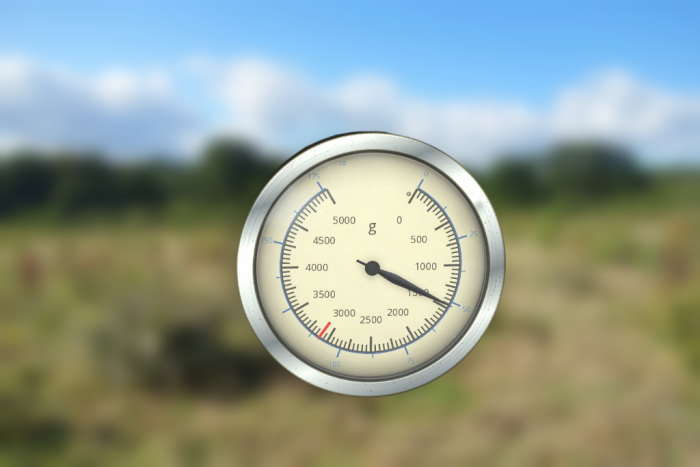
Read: 1450g
